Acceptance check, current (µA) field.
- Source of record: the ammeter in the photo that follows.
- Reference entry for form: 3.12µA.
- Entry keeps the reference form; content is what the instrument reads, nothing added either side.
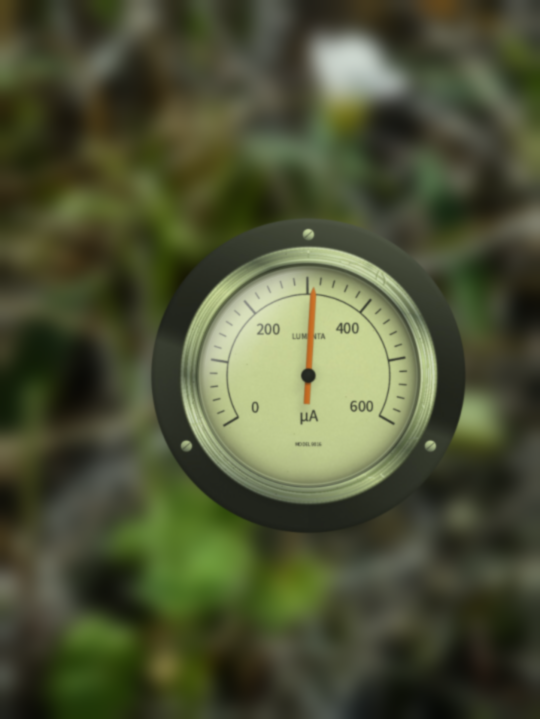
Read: 310µA
